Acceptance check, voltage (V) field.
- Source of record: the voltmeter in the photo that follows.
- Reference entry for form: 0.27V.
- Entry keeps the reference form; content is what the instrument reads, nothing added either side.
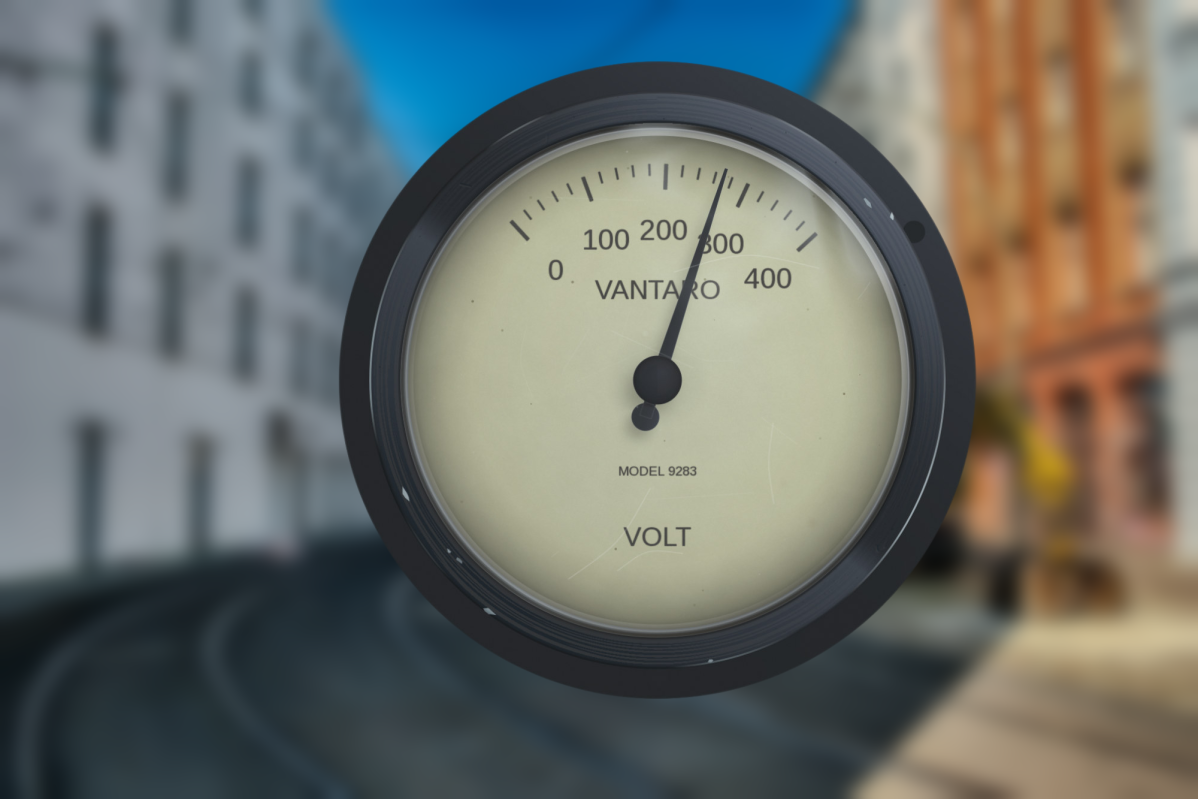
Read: 270V
